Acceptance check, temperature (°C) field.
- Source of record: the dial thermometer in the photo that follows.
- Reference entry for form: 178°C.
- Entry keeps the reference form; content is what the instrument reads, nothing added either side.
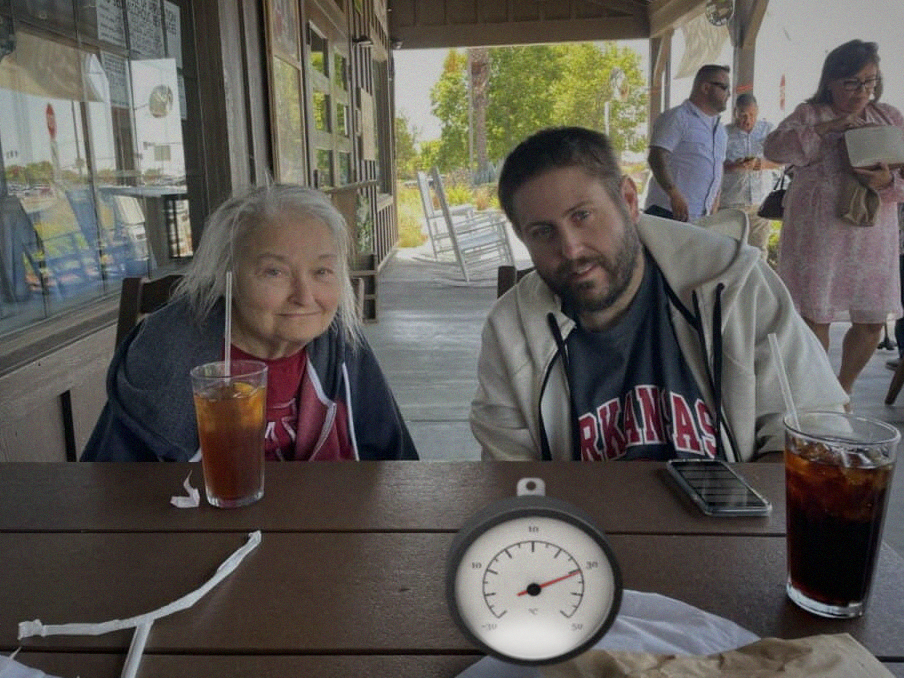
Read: 30°C
